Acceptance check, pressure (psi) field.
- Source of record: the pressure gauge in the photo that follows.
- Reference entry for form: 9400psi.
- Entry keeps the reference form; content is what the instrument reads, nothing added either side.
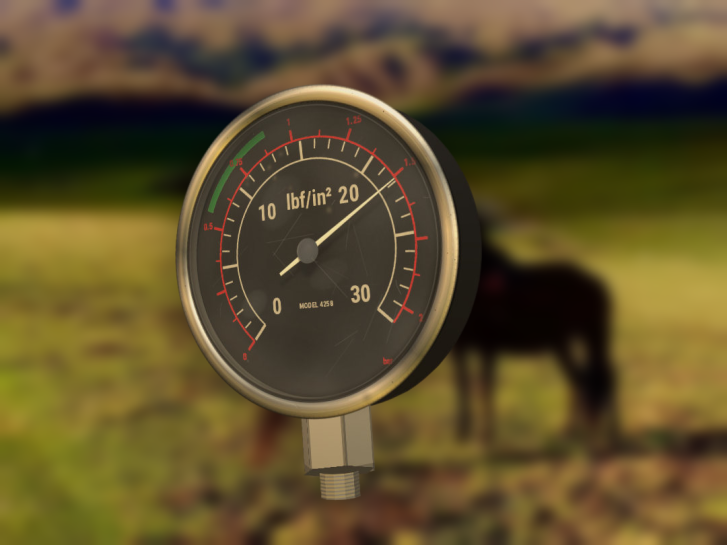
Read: 22psi
